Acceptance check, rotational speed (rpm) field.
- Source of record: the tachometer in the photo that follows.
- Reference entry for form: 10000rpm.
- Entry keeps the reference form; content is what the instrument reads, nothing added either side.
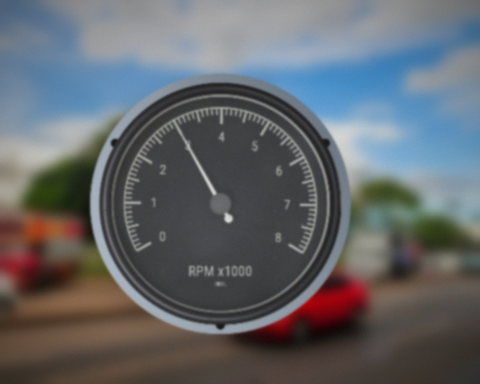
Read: 3000rpm
